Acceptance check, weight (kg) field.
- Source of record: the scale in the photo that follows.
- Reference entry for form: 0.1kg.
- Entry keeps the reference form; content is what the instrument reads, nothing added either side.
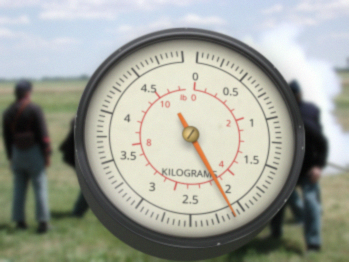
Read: 2.1kg
